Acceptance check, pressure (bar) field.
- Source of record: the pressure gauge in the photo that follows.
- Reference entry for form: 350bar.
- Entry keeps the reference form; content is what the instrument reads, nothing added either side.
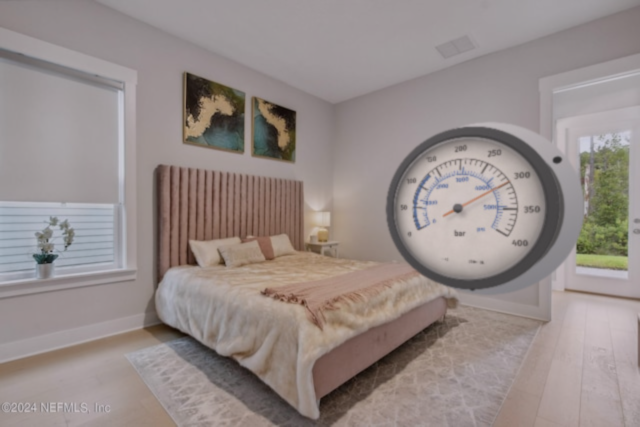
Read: 300bar
